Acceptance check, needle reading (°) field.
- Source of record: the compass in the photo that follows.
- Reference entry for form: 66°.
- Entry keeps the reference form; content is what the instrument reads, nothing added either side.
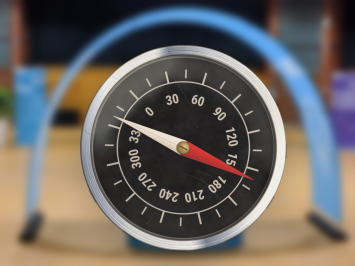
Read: 157.5°
